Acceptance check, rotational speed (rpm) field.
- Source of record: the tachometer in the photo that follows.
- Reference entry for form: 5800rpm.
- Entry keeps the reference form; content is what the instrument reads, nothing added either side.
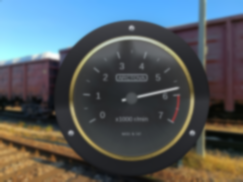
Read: 5750rpm
